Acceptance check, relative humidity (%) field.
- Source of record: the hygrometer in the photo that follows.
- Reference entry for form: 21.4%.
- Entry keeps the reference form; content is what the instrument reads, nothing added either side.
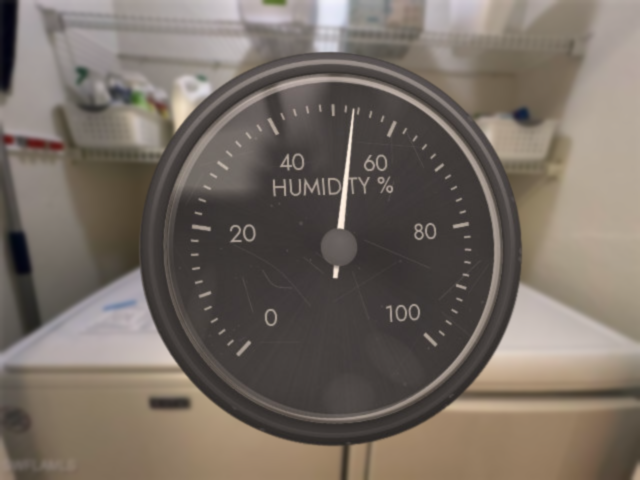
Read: 53%
